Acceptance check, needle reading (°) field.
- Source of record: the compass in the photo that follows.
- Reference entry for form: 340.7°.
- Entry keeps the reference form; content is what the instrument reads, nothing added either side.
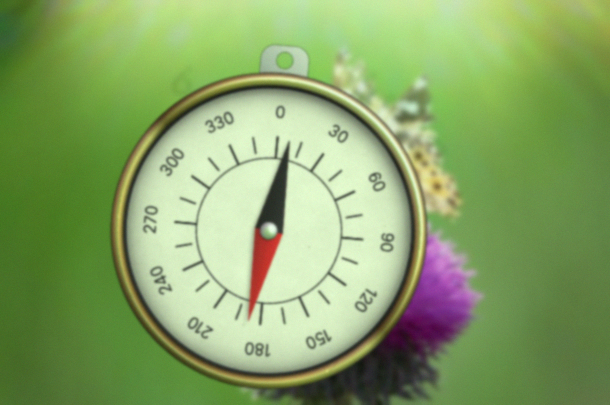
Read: 187.5°
